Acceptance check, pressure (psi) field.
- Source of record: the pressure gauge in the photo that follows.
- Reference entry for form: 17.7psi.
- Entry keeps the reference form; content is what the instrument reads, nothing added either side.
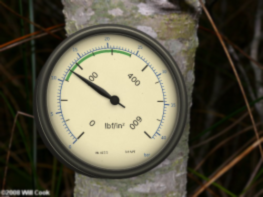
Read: 175psi
